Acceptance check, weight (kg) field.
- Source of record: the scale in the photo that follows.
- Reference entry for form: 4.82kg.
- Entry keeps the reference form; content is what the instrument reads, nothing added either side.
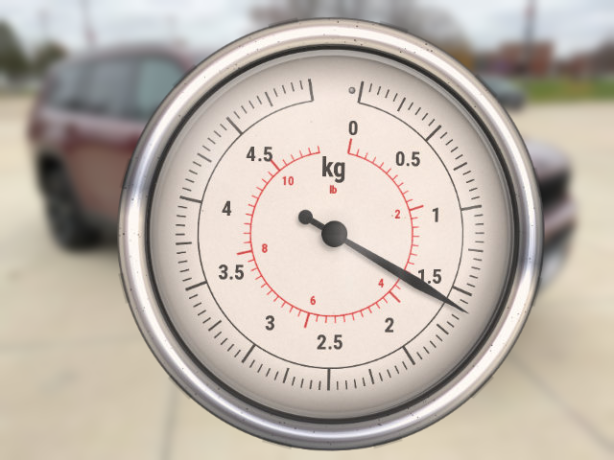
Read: 1.6kg
